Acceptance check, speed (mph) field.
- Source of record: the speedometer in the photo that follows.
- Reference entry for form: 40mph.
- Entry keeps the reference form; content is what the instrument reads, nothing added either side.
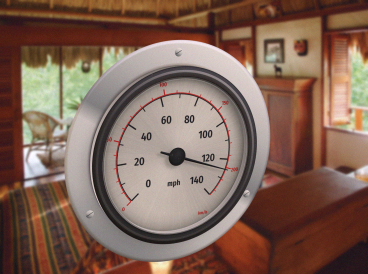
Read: 125mph
